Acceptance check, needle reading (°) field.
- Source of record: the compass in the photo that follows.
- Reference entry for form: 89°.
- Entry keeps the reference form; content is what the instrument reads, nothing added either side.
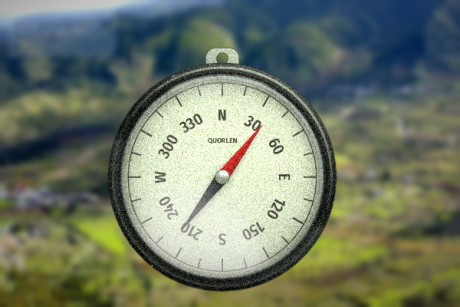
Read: 37.5°
